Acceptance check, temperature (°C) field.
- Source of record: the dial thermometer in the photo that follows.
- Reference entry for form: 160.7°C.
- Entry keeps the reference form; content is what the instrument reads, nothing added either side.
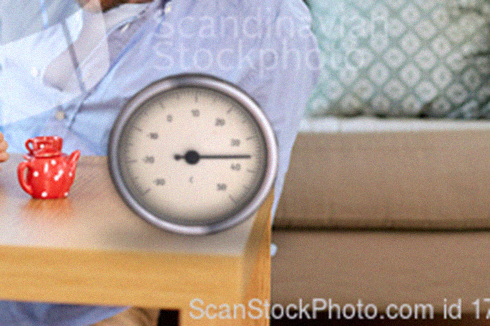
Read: 35°C
